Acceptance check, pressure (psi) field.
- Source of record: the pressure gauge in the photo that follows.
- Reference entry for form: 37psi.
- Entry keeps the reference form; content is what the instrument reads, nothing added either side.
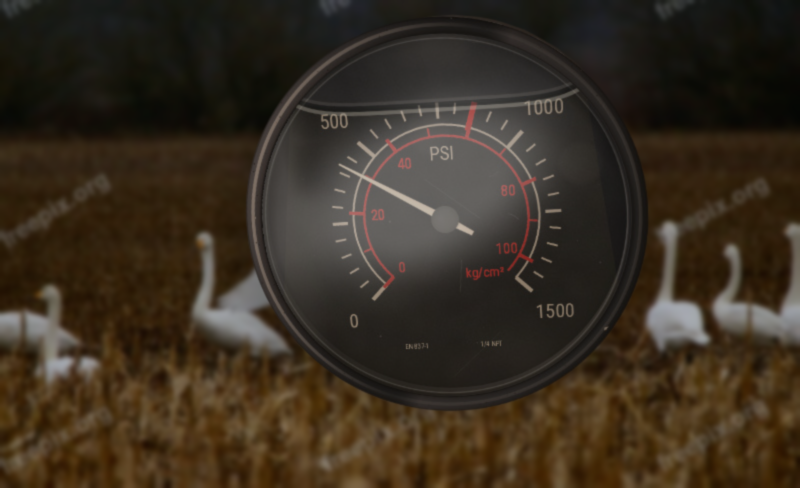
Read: 425psi
